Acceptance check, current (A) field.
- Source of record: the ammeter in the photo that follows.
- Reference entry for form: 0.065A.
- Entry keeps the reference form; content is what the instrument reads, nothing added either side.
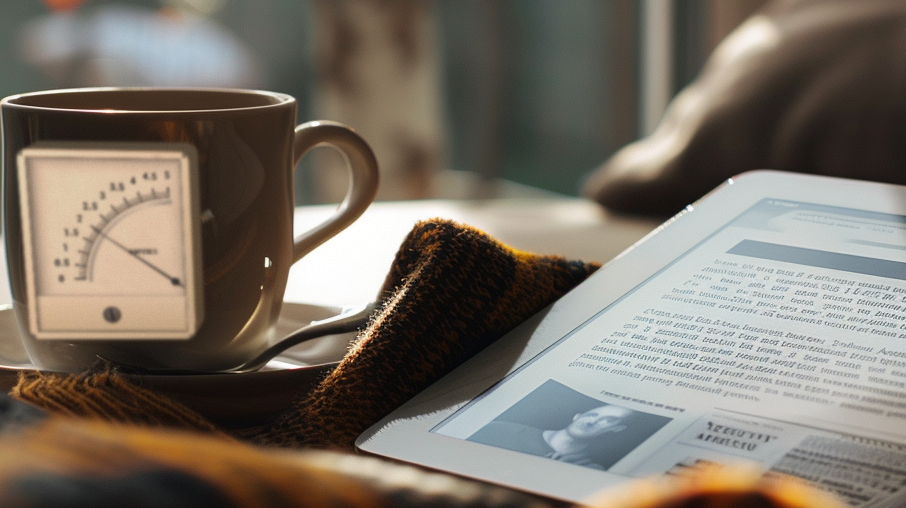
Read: 2A
